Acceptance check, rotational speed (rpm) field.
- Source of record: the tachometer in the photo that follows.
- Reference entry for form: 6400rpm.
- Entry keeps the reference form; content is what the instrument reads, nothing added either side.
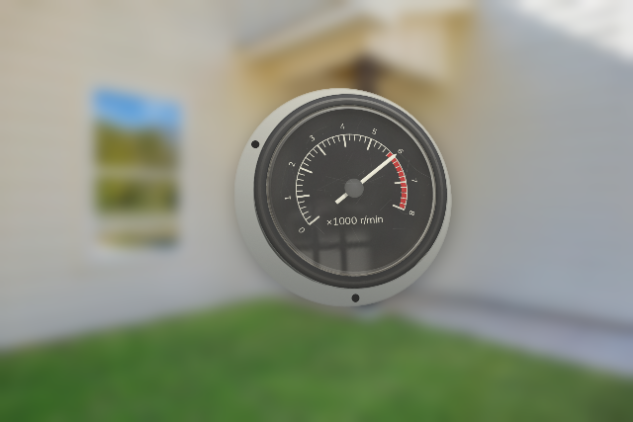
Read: 6000rpm
